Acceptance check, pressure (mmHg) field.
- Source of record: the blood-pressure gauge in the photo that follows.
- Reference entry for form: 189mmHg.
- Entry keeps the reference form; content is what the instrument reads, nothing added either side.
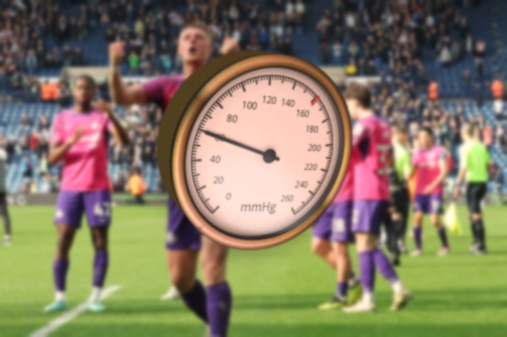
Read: 60mmHg
